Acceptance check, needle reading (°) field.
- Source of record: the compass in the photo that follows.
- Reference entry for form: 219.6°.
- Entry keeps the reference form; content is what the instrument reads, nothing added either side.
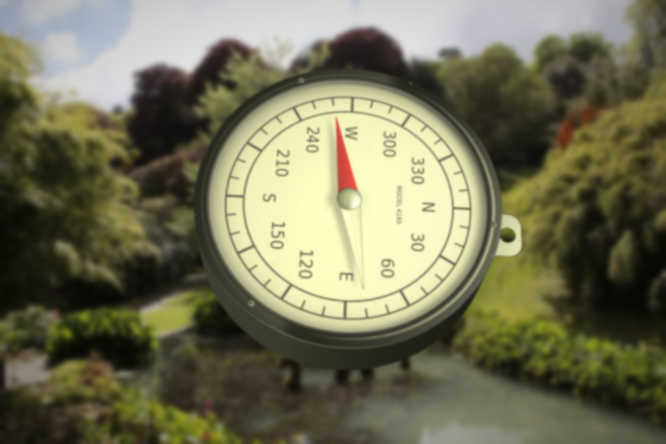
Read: 260°
